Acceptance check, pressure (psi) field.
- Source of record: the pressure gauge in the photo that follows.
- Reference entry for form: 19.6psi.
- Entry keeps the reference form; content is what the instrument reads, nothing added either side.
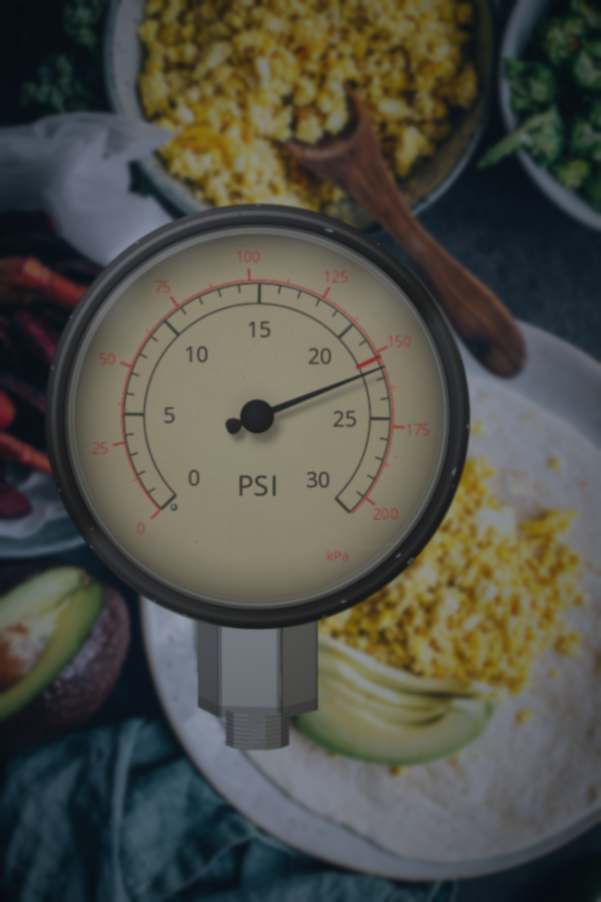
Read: 22.5psi
